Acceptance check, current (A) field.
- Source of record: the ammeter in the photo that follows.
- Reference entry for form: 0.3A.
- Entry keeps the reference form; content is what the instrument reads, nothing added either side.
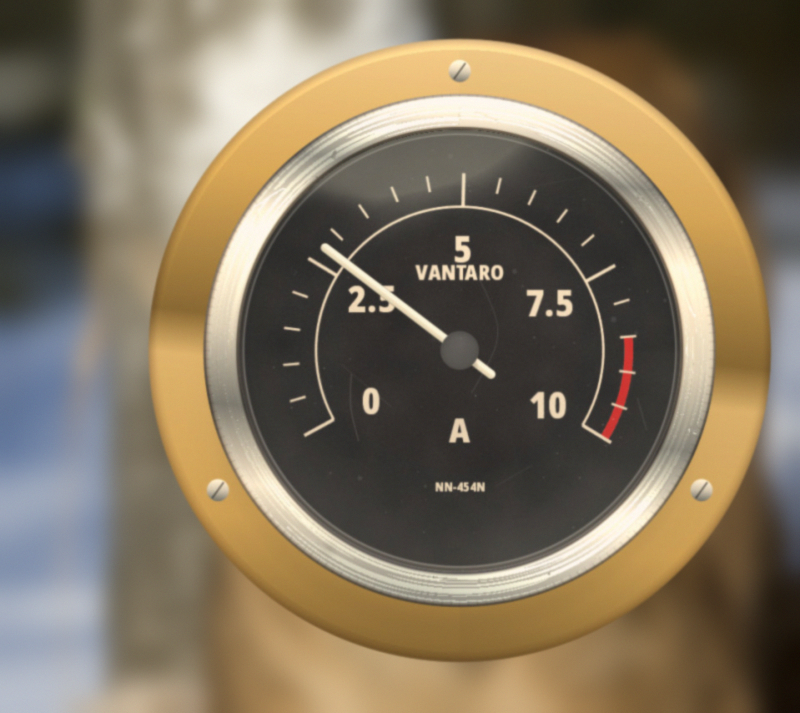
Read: 2.75A
